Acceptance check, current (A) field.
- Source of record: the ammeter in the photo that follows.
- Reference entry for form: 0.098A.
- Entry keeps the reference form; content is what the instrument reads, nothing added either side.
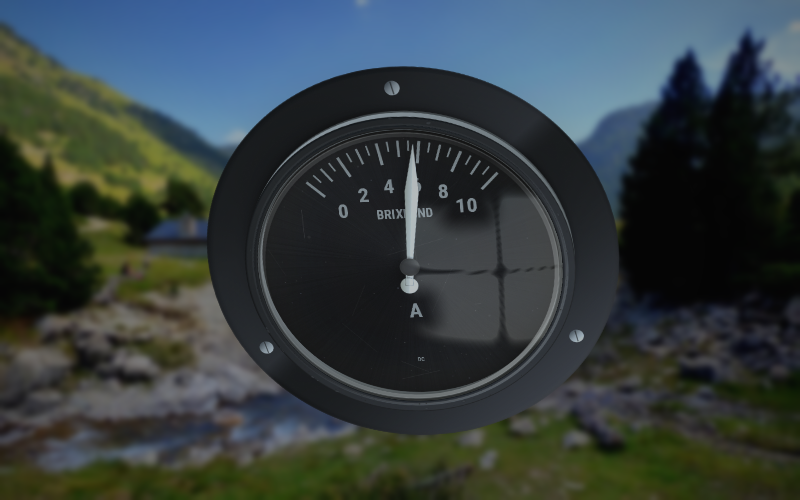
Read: 5.75A
